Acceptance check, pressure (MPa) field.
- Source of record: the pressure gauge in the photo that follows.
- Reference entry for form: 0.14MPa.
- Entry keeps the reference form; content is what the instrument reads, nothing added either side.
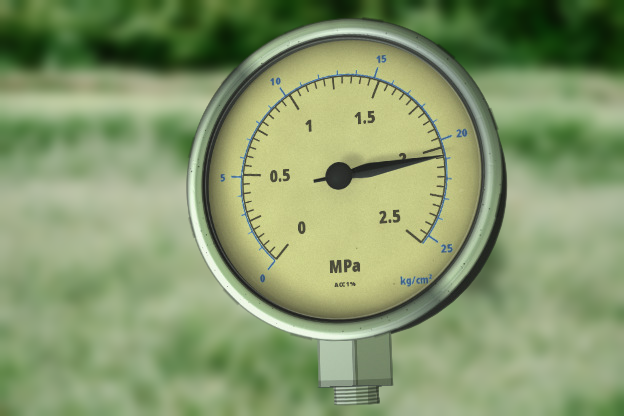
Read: 2.05MPa
